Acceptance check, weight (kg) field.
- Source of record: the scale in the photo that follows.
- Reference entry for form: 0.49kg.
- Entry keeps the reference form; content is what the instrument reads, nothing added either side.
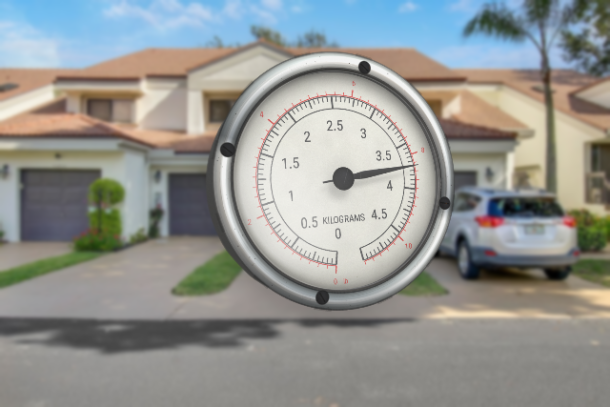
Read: 3.75kg
